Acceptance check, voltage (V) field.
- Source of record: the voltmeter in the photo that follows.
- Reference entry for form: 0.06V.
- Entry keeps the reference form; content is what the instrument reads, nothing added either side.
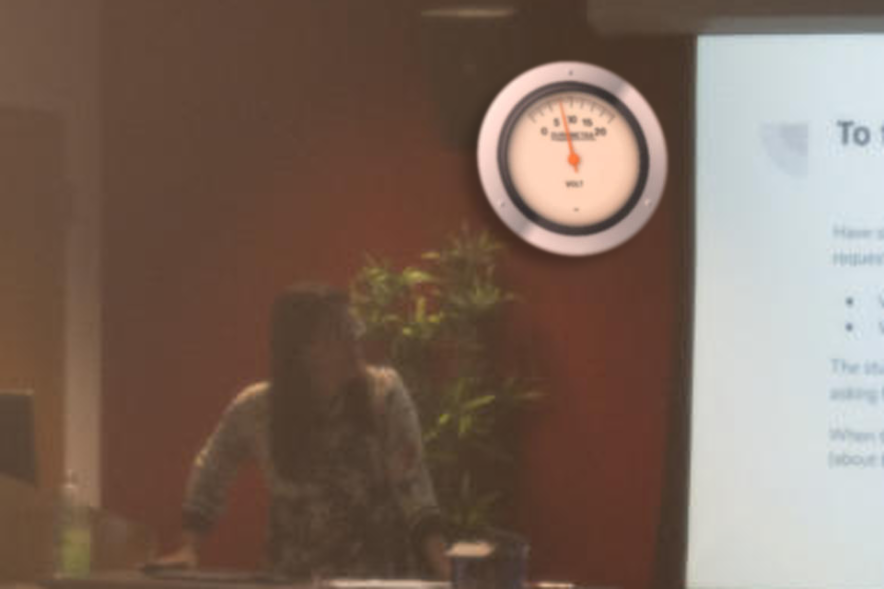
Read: 7.5V
